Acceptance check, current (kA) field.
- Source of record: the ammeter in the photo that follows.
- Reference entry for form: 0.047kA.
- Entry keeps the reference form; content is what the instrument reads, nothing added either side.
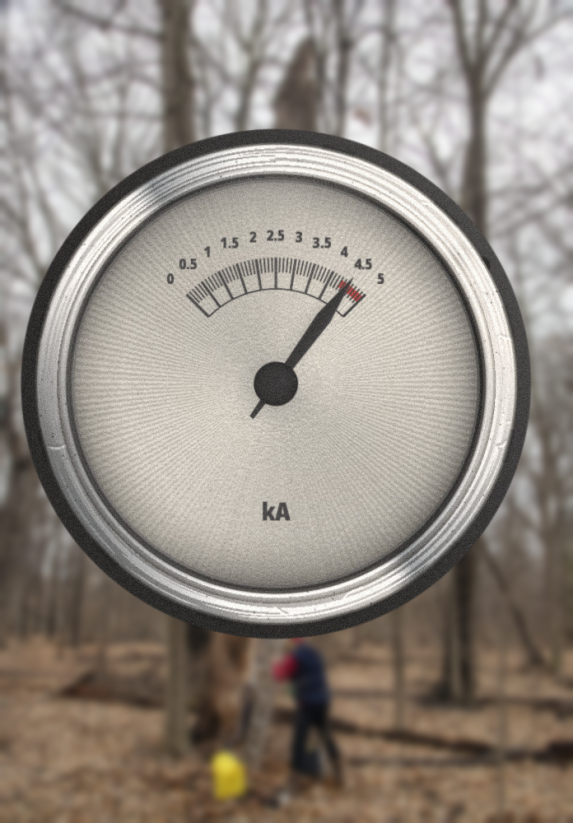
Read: 4.5kA
